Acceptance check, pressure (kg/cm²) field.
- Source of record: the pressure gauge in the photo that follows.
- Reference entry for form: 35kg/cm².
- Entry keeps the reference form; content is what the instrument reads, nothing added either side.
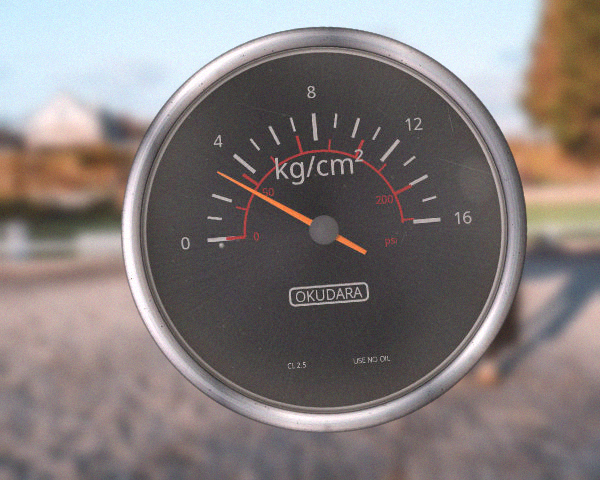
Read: 3kg/cm²
